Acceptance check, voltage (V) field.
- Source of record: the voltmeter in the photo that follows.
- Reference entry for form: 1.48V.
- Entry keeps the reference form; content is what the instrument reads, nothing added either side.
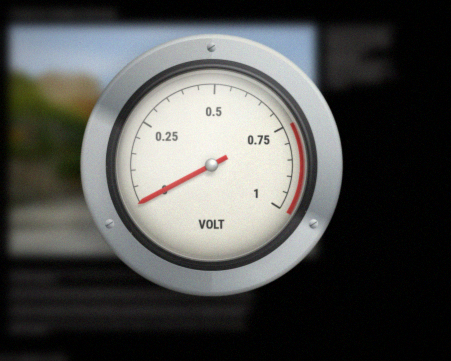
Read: 0V
